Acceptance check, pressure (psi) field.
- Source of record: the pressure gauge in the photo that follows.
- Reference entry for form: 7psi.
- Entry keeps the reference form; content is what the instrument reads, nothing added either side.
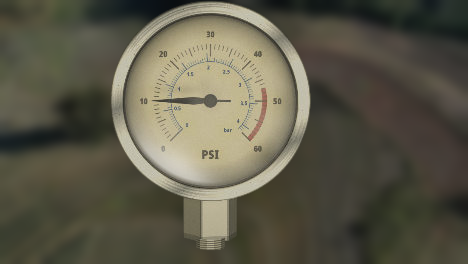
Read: 10psi
